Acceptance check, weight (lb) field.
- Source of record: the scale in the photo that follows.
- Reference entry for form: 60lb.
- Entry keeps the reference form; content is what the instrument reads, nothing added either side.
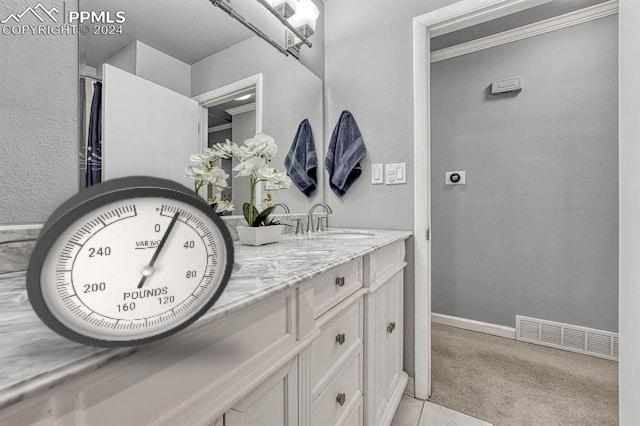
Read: 10lb
